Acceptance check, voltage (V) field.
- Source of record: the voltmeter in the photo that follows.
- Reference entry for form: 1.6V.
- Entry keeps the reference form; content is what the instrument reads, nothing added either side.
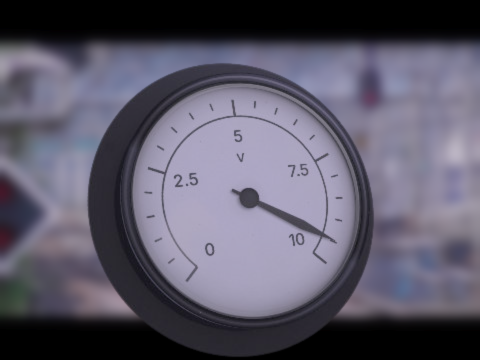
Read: 9.5V
